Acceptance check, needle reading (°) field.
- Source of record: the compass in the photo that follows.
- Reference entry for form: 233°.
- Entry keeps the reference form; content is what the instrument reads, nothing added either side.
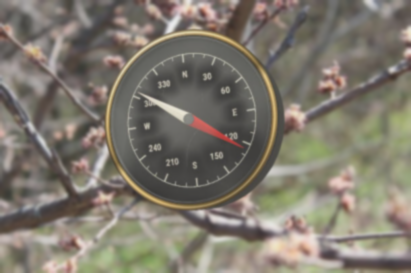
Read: 125°
